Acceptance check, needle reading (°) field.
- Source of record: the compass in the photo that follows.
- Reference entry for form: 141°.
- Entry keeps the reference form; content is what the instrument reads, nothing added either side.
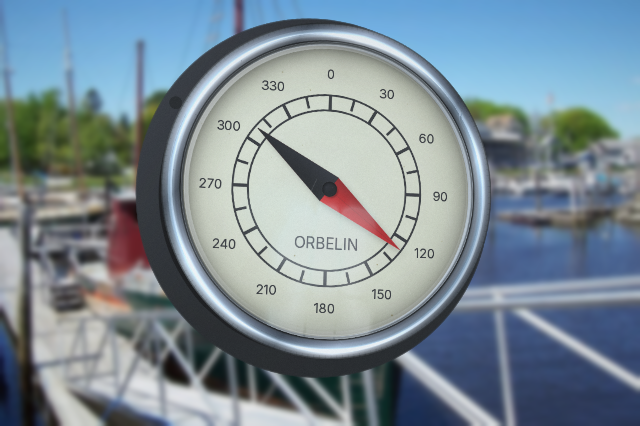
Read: 127.5°
